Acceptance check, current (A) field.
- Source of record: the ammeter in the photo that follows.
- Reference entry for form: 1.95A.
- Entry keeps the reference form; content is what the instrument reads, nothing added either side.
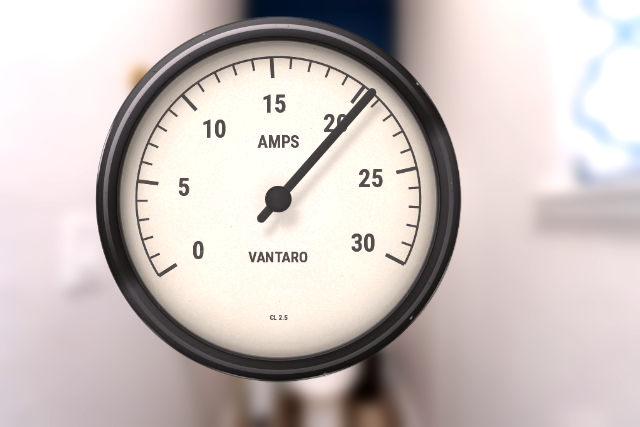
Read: 20.5A
